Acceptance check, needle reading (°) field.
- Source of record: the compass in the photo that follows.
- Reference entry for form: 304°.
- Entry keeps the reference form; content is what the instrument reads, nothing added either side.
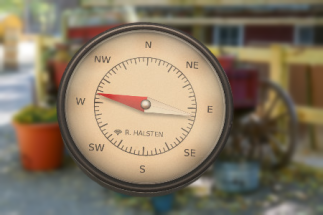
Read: 280°
